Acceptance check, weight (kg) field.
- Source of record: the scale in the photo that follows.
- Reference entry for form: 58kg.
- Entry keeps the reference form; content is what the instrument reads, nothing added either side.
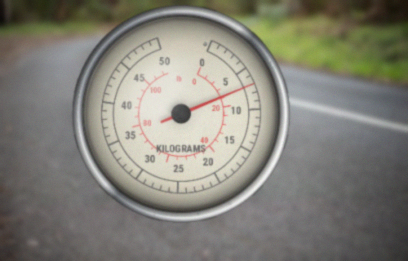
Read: 7kg
